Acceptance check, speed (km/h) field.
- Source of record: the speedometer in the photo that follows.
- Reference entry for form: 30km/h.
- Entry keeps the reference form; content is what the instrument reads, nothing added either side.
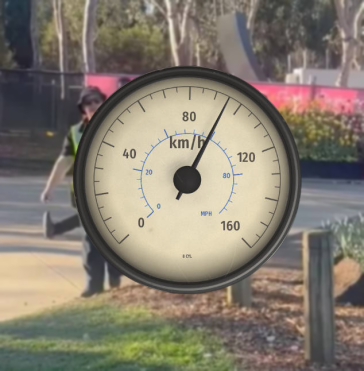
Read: 95km/h
